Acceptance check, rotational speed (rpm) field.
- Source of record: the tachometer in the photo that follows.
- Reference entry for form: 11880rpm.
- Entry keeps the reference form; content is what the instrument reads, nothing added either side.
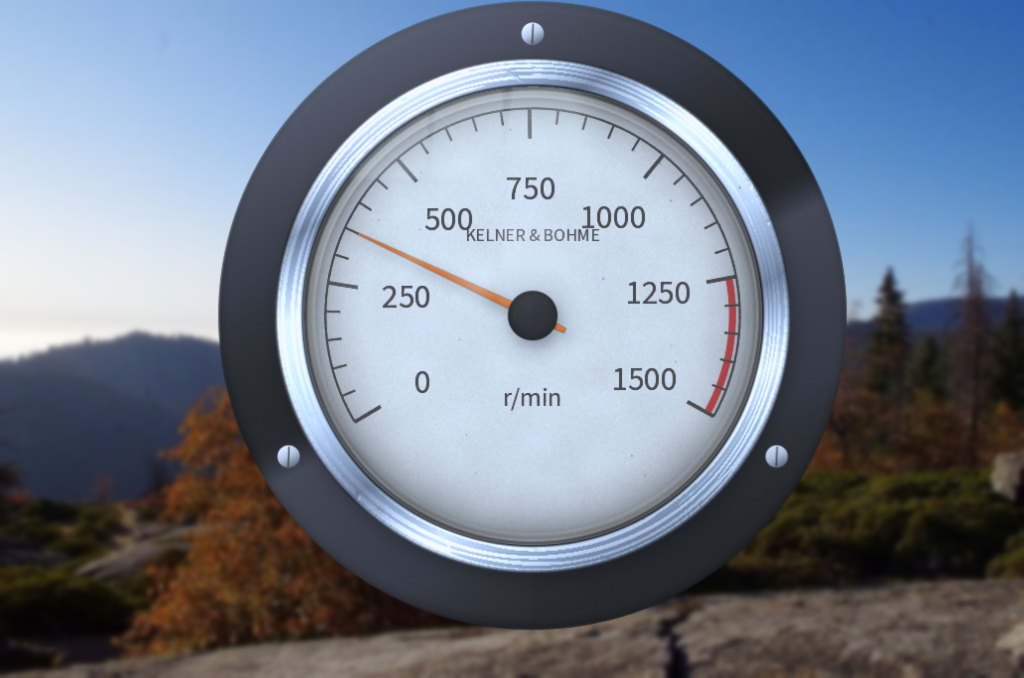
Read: 350rpm
